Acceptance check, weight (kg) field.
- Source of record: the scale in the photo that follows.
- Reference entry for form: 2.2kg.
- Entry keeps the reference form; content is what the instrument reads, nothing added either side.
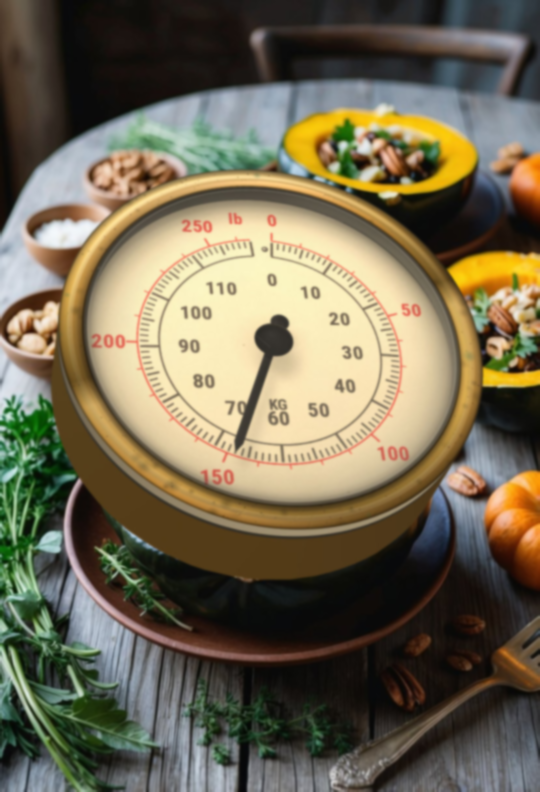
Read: 67kg
